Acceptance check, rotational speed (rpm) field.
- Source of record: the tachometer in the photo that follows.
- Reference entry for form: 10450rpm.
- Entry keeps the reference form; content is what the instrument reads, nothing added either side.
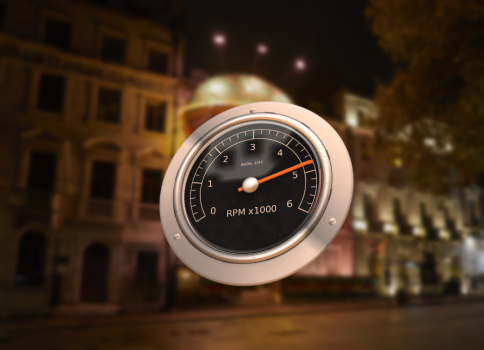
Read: 4800rpm
